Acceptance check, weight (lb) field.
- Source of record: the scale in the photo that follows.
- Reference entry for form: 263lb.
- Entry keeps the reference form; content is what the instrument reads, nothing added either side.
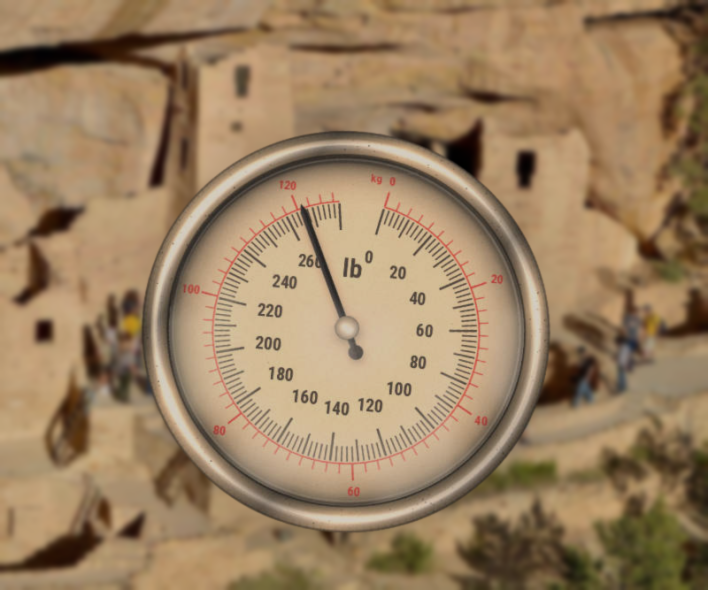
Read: 266lb
